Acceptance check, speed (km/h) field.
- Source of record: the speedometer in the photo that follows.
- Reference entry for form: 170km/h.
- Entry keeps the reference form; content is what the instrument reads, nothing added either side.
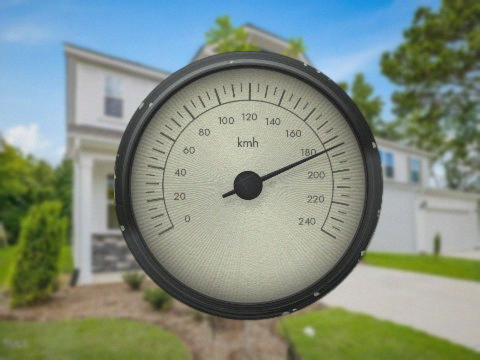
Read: 185km/h
